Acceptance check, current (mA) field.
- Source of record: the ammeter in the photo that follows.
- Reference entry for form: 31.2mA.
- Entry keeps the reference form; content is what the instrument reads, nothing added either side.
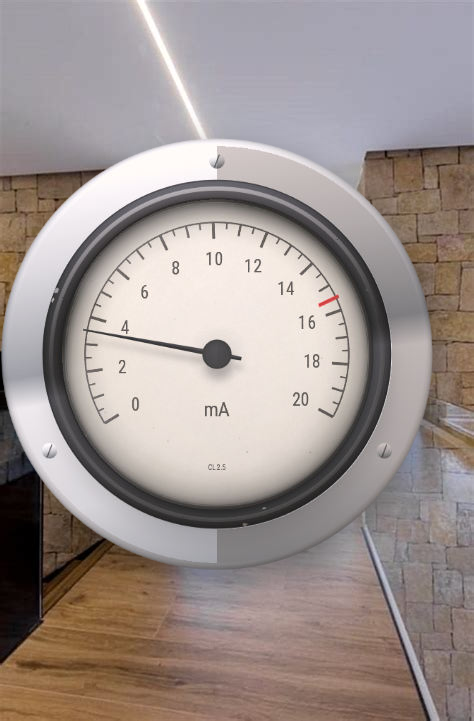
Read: 3.5mA
